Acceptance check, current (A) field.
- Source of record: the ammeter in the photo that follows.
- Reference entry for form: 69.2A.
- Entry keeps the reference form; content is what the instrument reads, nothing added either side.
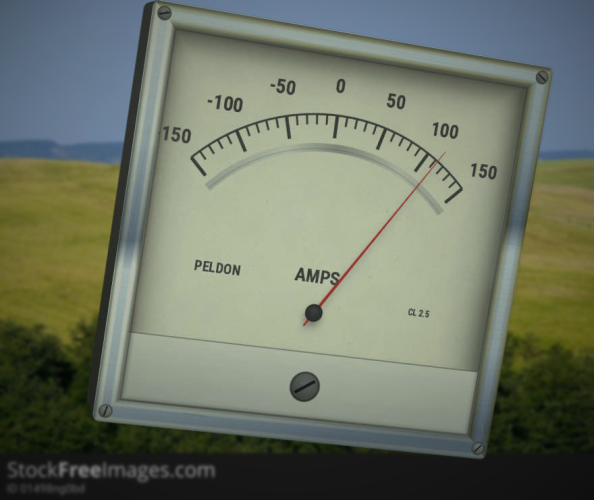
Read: 110A
